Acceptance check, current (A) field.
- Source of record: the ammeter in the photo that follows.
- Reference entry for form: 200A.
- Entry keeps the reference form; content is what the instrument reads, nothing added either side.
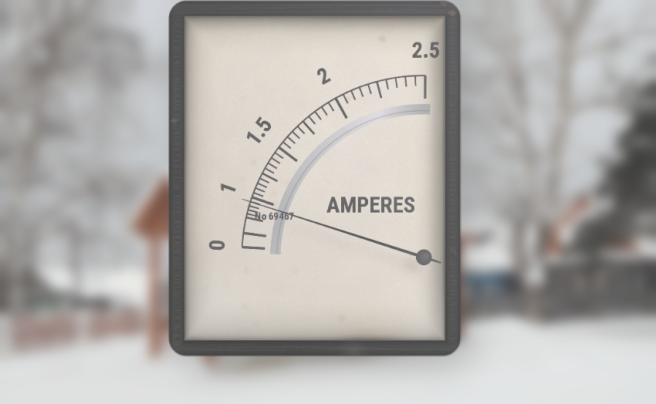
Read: 0.95A
